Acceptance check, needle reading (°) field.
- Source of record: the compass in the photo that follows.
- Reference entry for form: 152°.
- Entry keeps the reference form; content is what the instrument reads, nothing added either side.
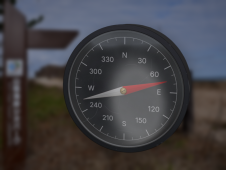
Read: 75°
